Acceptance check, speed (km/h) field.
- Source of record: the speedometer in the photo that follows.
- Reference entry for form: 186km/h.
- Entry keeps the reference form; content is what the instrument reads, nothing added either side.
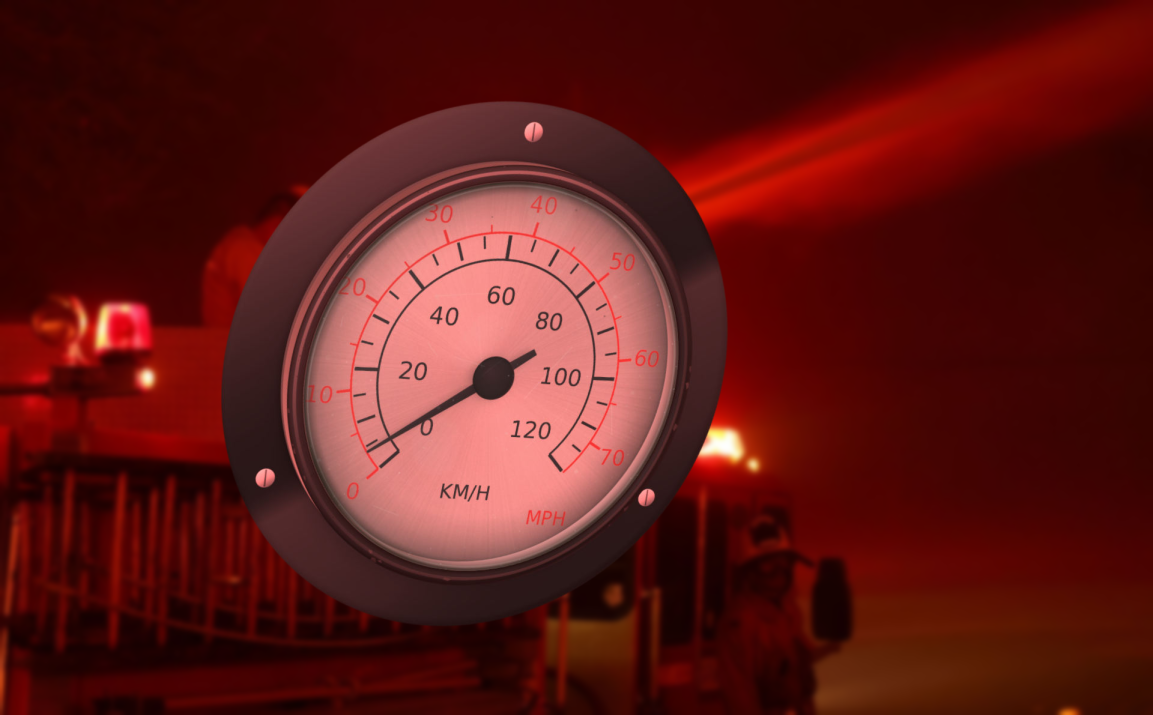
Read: 5km/h
